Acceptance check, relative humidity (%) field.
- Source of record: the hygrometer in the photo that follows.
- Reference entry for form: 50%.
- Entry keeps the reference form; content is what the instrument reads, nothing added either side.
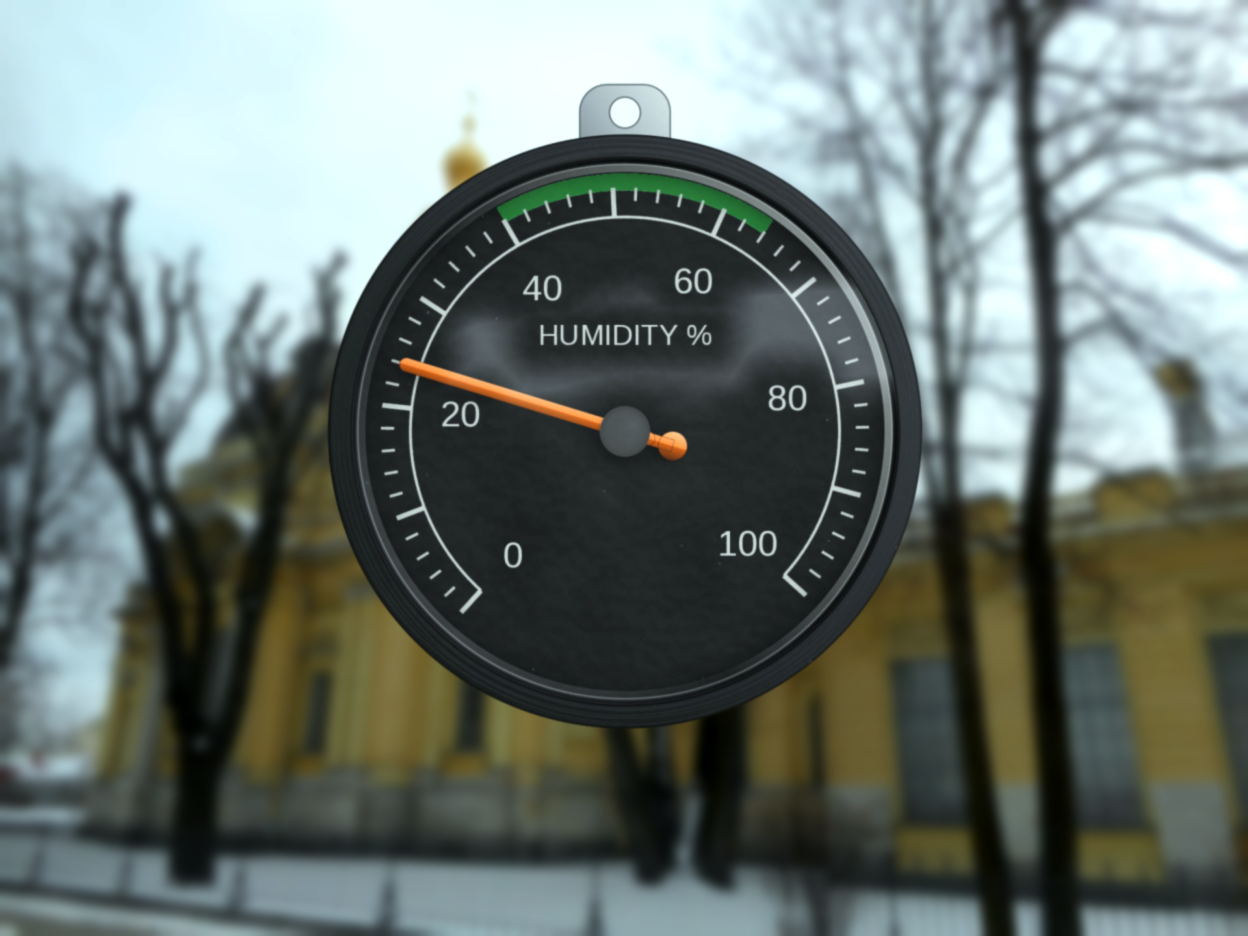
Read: 24%
